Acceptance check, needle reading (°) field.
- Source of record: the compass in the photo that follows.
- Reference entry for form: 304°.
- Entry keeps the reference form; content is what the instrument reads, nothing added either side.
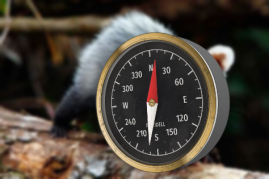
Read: 10°
